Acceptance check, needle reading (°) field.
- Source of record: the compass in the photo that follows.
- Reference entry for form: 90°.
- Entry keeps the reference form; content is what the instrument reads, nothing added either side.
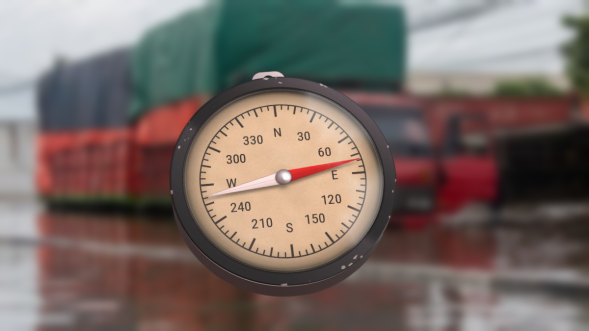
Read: 80°
